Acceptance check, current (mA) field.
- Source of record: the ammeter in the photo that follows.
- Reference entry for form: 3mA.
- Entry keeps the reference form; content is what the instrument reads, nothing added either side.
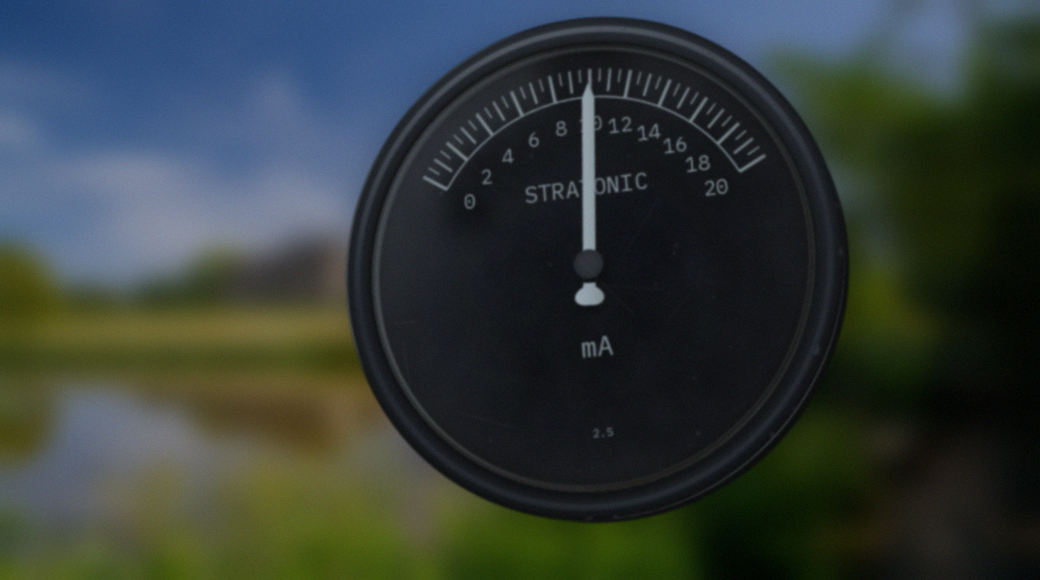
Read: 10mA
